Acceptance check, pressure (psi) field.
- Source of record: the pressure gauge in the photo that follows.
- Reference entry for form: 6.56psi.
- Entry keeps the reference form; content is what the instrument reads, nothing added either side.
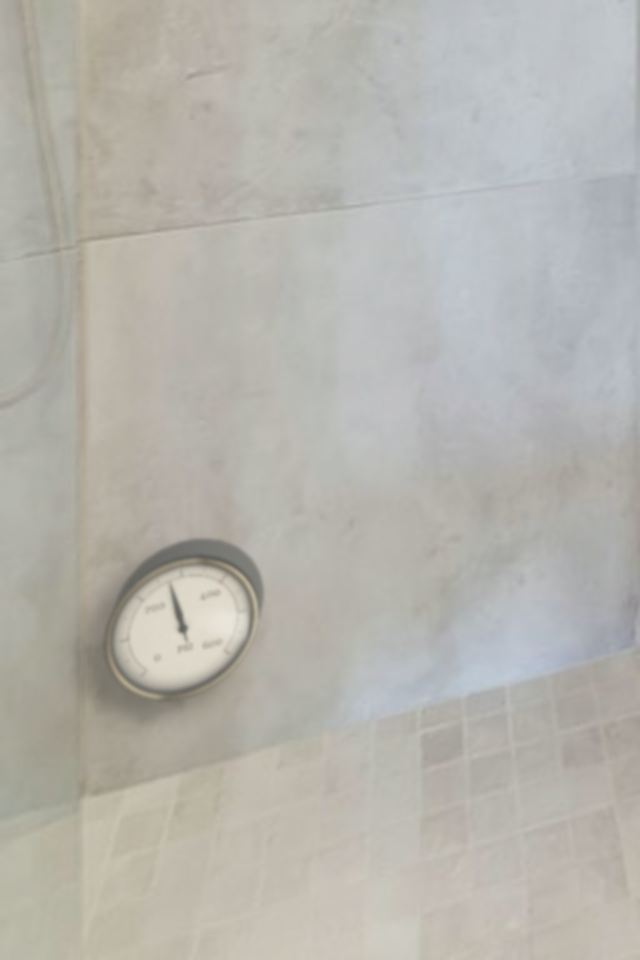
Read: 275psi
